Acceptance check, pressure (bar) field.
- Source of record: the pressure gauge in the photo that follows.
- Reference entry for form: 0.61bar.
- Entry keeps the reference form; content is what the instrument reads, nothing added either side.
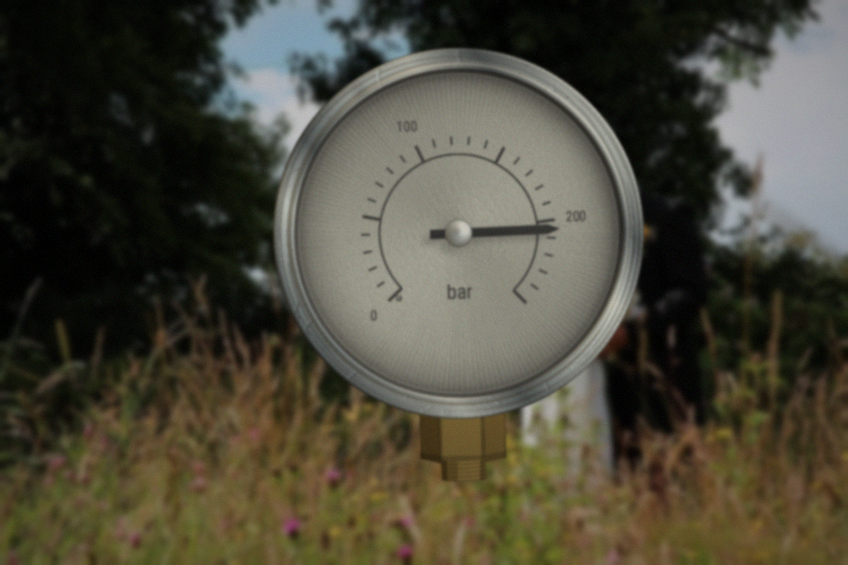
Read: 205bar
